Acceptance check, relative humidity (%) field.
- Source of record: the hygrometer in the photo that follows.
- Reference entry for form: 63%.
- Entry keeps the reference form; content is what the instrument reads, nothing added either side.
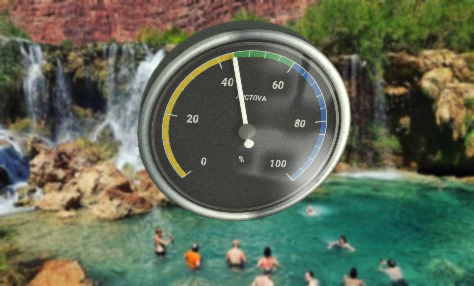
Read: 44%
